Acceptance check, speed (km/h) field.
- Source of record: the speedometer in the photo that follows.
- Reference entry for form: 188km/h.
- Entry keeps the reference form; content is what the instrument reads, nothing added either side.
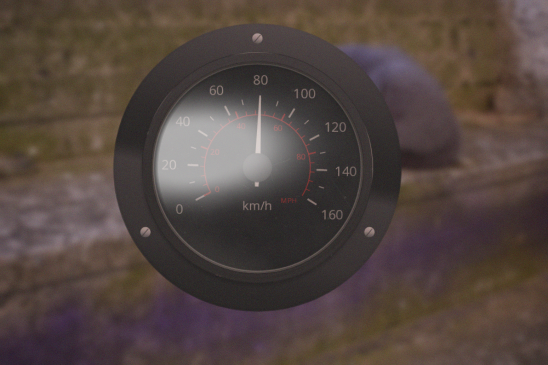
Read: 80km/h
